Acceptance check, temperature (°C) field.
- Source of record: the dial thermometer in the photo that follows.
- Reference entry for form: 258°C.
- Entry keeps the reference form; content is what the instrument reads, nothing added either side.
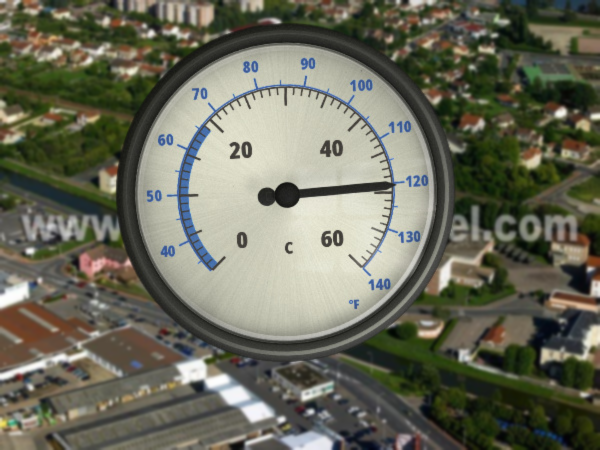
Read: 49°C
